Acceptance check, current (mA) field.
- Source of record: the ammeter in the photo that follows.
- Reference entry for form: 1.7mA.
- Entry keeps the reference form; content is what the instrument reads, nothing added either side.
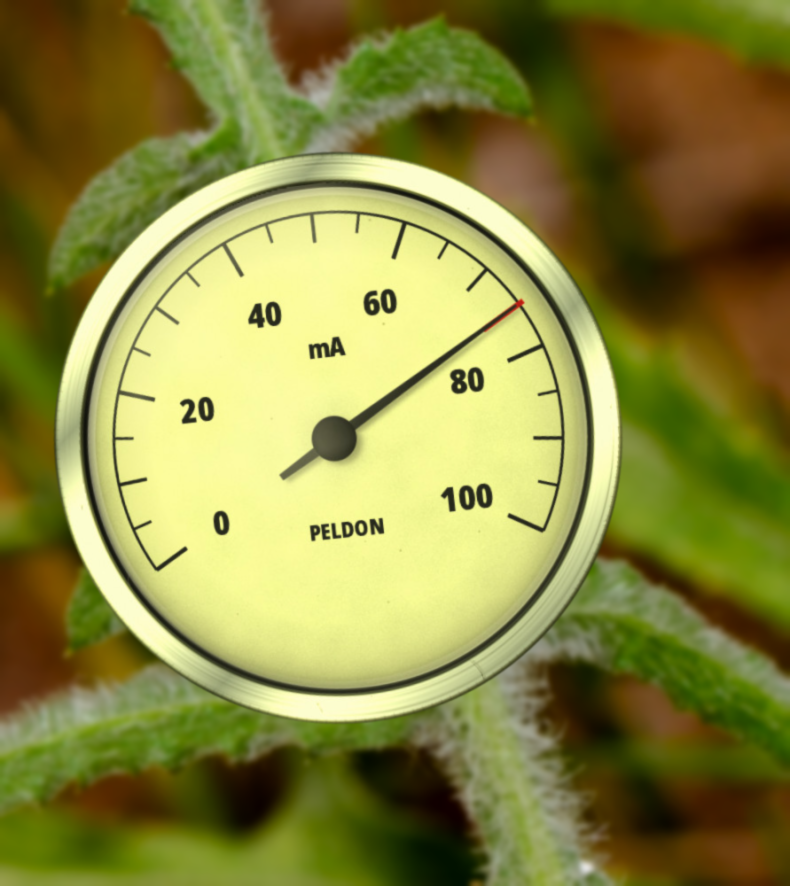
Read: 75mA
